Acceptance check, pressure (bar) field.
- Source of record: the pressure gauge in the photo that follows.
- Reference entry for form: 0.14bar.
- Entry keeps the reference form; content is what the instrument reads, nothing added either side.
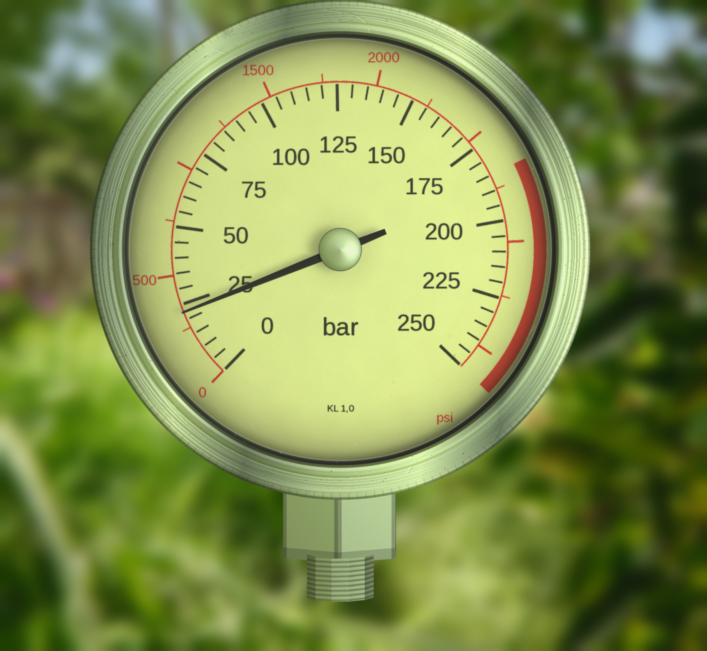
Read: 22.5bar
